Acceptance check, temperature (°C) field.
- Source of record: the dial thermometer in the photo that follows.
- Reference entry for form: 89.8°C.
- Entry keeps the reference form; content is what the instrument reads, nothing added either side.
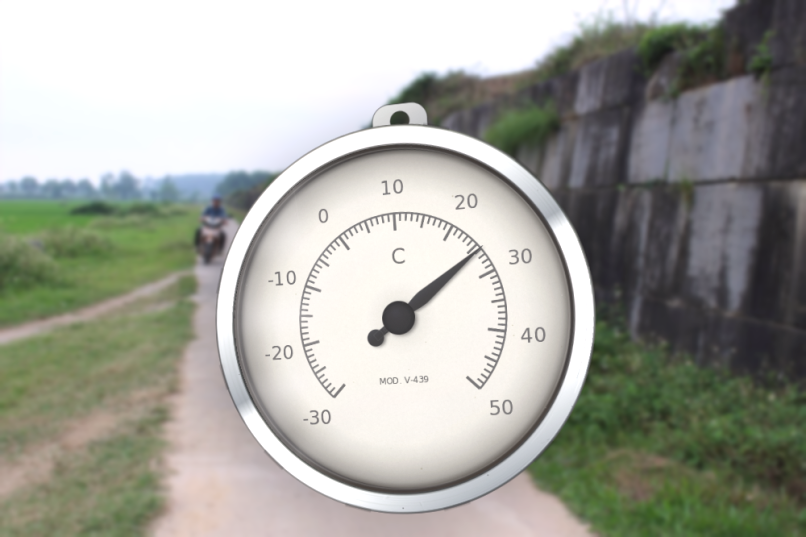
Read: 26°C
